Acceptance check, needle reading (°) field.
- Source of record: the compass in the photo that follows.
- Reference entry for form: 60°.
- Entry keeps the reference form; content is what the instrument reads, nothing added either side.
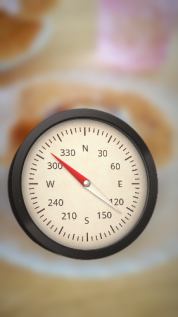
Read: 310°
